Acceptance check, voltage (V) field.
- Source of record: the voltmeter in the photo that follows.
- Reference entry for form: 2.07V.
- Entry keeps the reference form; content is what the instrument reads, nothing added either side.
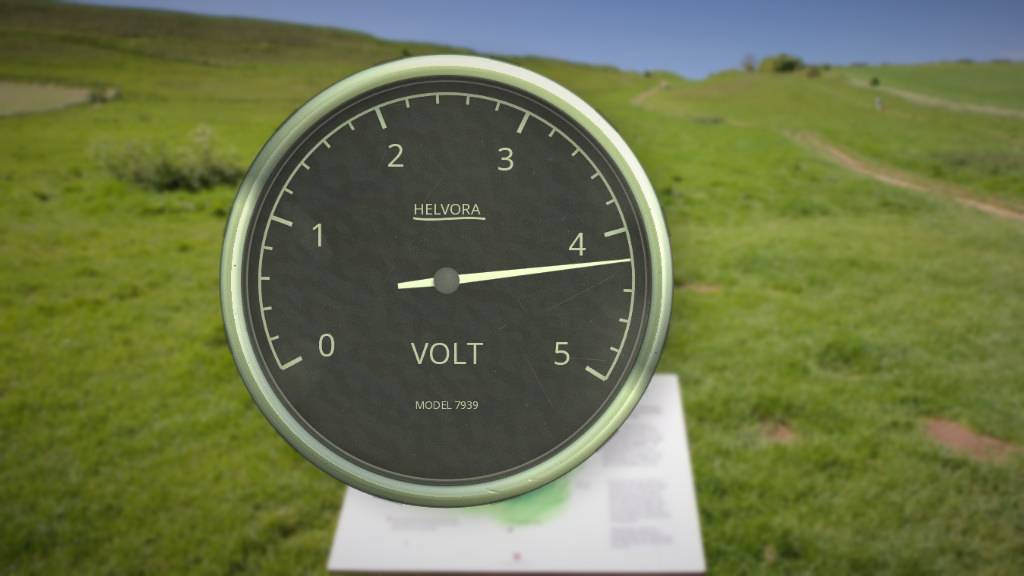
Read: 4.2V
